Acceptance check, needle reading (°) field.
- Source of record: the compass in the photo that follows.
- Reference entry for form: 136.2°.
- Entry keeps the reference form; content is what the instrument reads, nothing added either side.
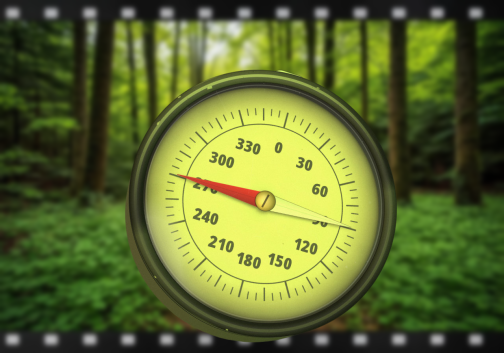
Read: 270°
